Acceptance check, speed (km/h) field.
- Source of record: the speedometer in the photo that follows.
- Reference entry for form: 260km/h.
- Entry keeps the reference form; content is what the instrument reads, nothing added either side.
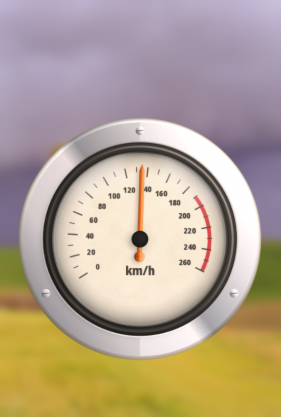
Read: 135km/h
